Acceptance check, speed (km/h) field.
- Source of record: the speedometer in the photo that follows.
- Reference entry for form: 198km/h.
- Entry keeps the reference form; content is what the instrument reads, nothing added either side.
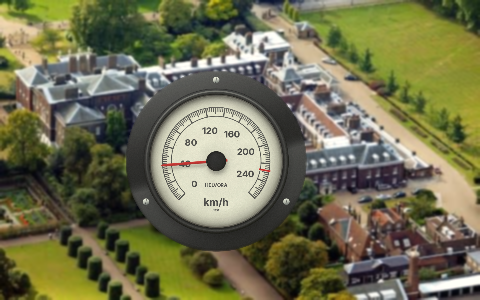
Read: 40km/h
